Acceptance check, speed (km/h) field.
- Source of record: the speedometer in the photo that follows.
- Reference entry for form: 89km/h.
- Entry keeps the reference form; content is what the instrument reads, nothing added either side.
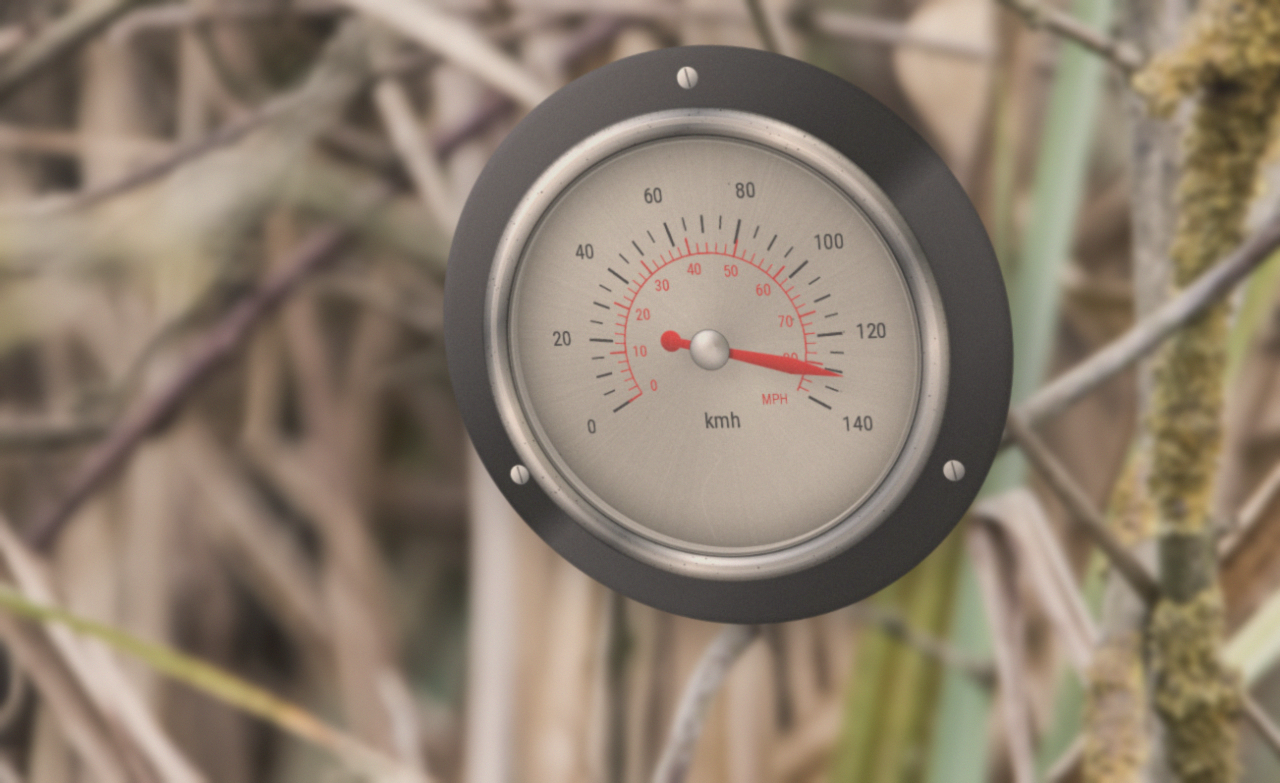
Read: 130km/h
